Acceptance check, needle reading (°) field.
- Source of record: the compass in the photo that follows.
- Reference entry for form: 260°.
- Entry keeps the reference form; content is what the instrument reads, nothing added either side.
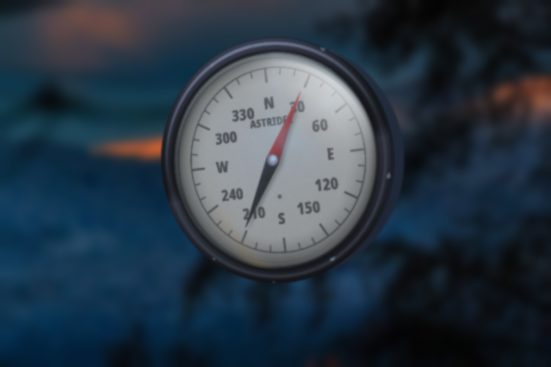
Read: 30°
